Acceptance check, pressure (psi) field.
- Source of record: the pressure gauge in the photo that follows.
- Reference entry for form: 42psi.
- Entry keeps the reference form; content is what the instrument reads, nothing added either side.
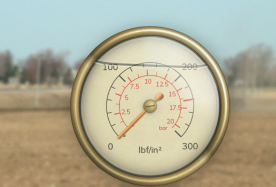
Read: 0psi
